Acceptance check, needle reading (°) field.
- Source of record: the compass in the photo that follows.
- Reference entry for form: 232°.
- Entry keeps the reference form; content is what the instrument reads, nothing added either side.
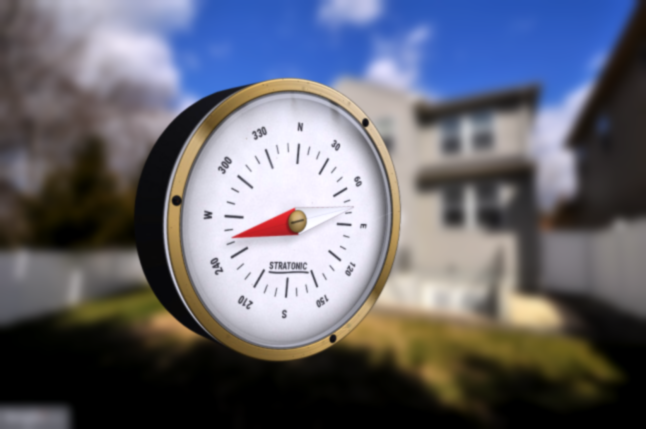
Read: 255°
